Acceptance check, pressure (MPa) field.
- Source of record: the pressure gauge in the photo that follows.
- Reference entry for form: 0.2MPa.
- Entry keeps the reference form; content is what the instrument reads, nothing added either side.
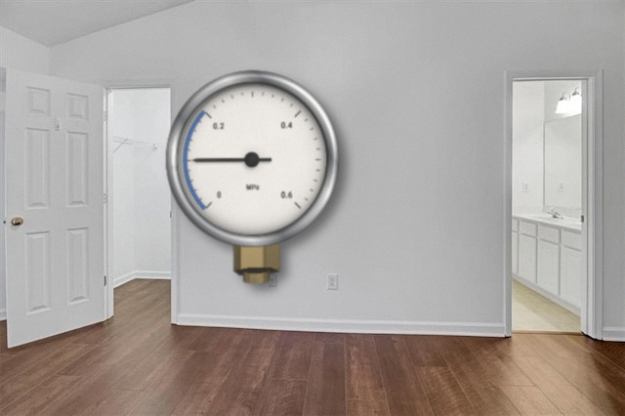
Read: 0.1MPa
